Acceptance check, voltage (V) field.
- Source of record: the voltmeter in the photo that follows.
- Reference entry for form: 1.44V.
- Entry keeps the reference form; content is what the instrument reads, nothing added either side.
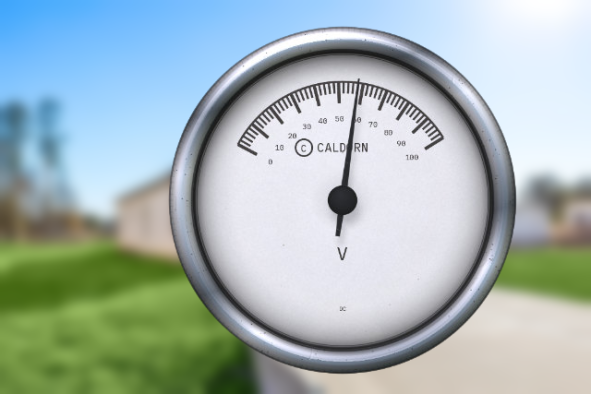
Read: 58V
